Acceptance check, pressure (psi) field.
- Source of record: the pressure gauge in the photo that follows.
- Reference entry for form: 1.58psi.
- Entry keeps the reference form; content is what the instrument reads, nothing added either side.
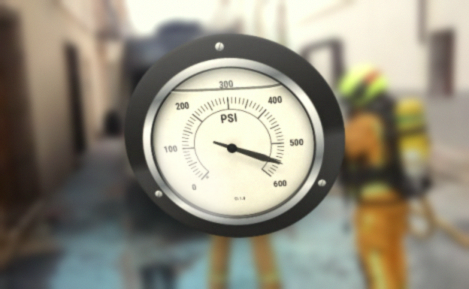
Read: 550psi
